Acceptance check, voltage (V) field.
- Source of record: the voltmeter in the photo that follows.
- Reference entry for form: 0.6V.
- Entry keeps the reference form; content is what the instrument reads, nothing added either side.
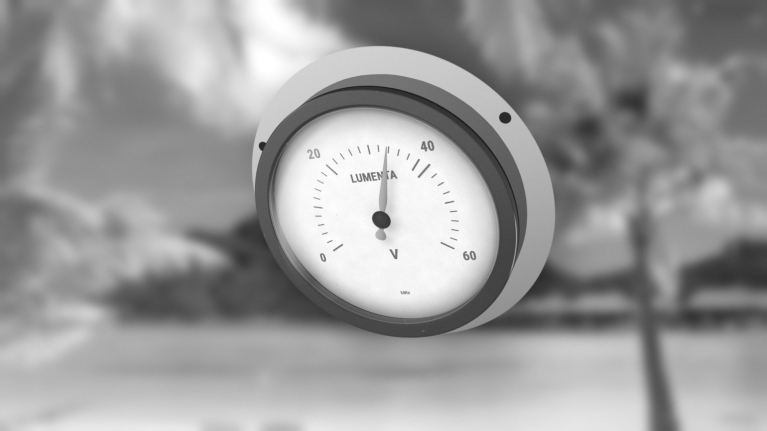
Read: 34V
